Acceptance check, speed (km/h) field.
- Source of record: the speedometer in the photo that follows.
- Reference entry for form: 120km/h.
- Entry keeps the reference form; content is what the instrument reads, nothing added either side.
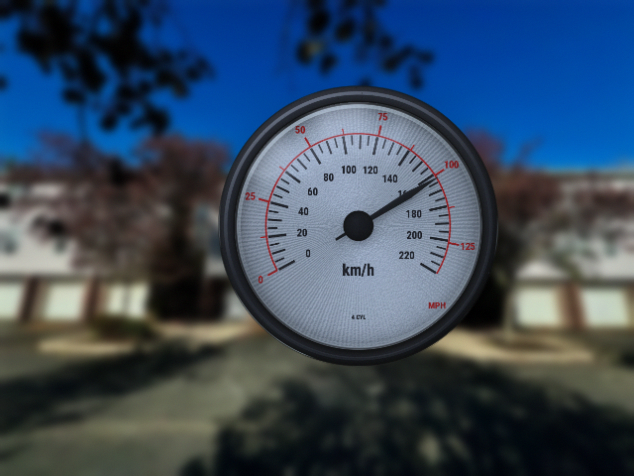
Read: 162.5km/h
